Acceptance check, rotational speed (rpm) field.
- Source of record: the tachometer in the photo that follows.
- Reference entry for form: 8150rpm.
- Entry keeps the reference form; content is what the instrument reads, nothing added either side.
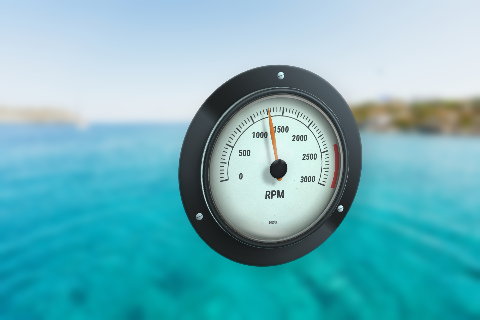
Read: 1250rpm
